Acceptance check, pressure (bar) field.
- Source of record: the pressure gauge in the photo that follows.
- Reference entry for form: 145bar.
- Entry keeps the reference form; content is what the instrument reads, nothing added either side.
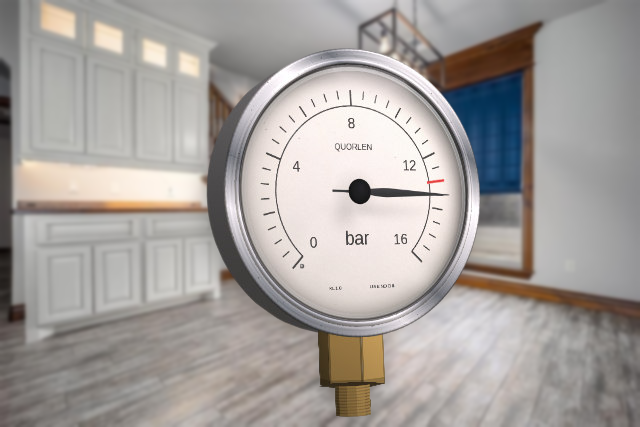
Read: 13.5bar
